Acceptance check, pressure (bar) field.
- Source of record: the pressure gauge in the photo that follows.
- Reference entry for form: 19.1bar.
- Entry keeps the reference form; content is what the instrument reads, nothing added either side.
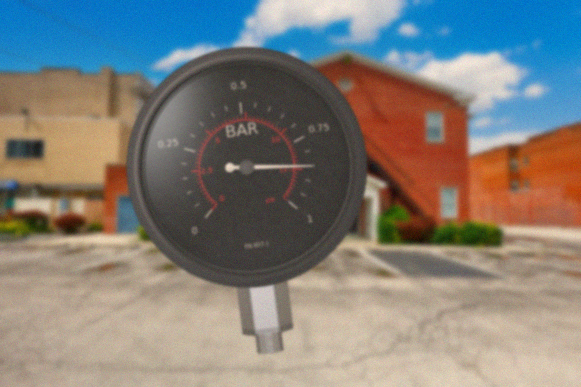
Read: 0.85bar
